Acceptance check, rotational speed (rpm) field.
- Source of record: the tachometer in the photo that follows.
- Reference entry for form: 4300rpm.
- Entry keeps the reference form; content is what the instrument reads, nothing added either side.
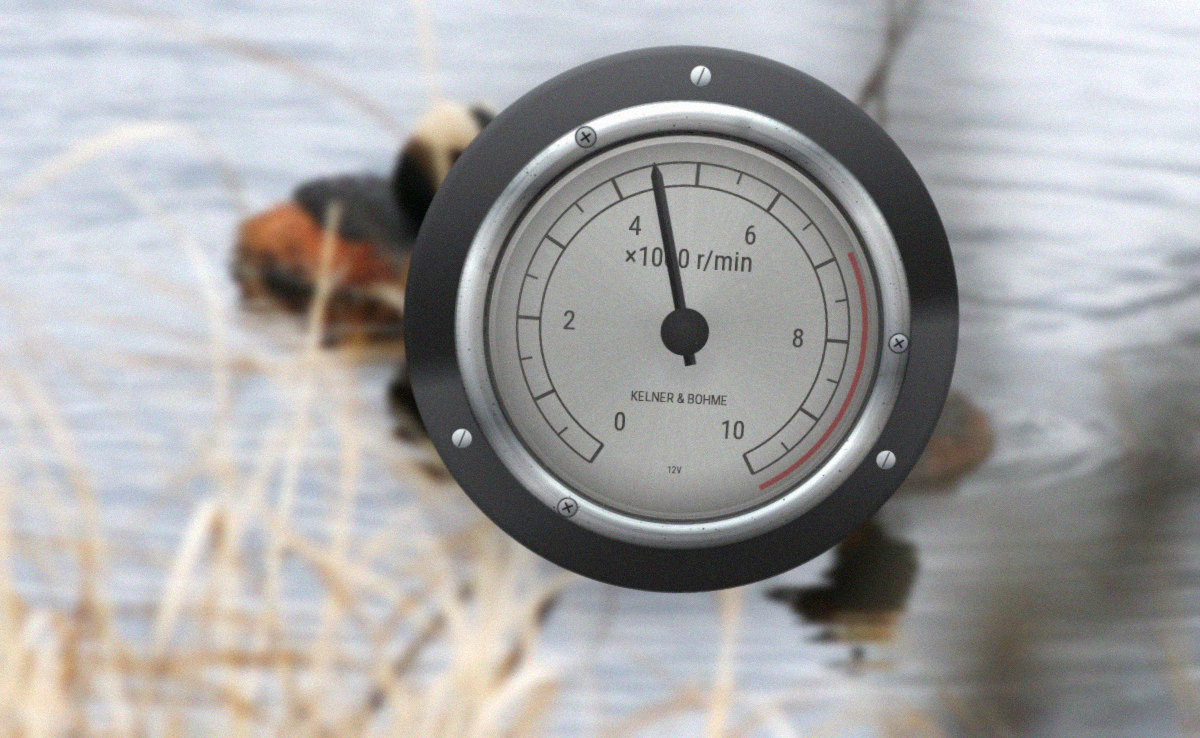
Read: 4500rpm
